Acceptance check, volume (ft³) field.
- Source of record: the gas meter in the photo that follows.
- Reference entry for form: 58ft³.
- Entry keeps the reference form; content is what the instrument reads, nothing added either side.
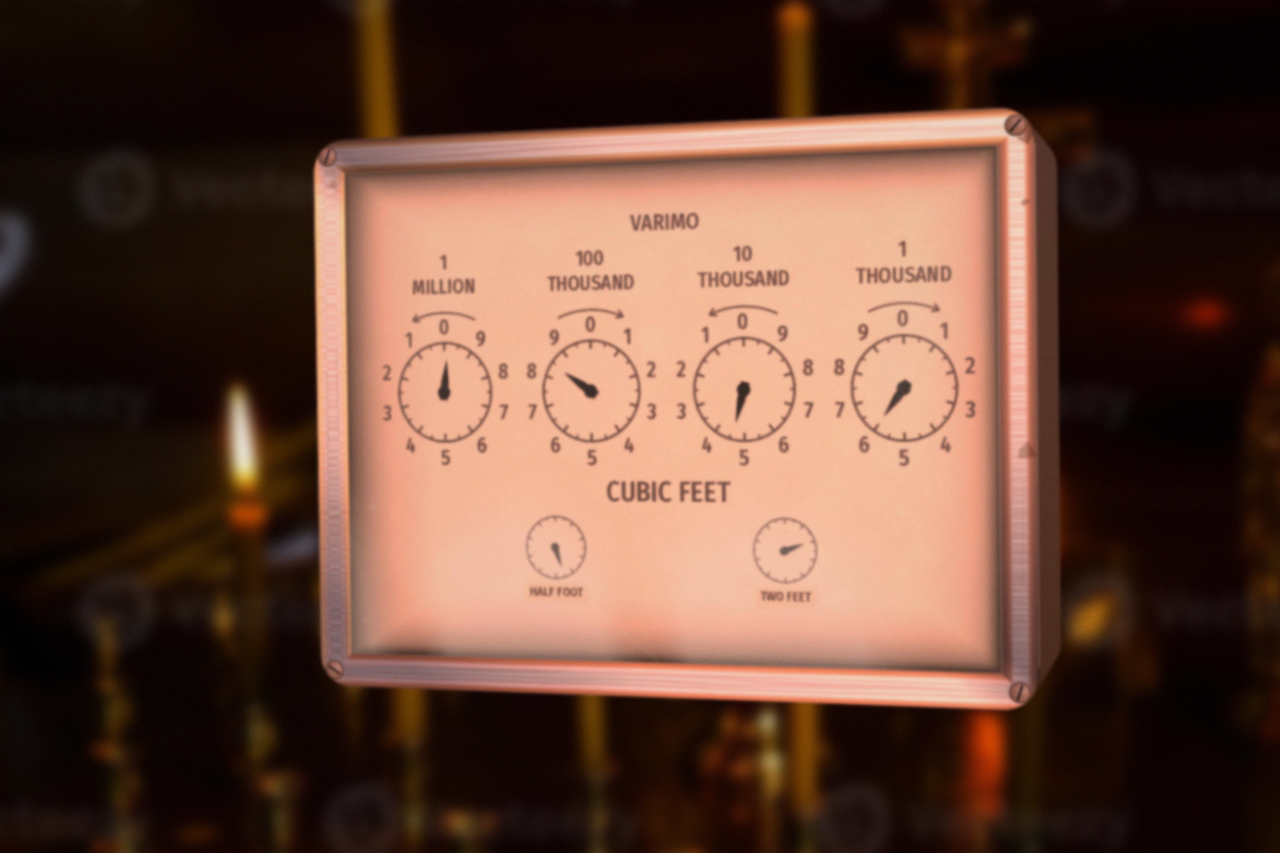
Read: 984600ft³
